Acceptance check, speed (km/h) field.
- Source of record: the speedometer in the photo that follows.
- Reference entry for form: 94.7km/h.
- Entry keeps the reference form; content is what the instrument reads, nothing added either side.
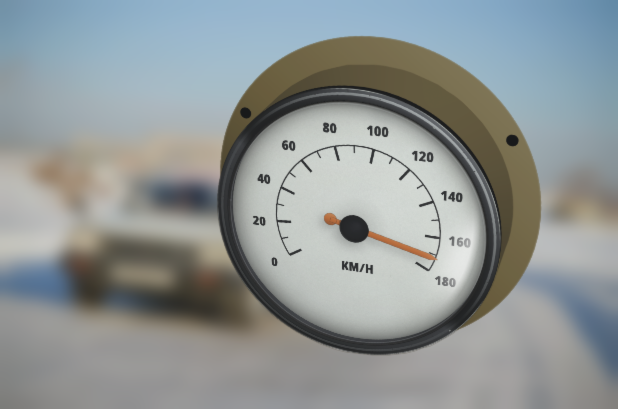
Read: 170km/h
